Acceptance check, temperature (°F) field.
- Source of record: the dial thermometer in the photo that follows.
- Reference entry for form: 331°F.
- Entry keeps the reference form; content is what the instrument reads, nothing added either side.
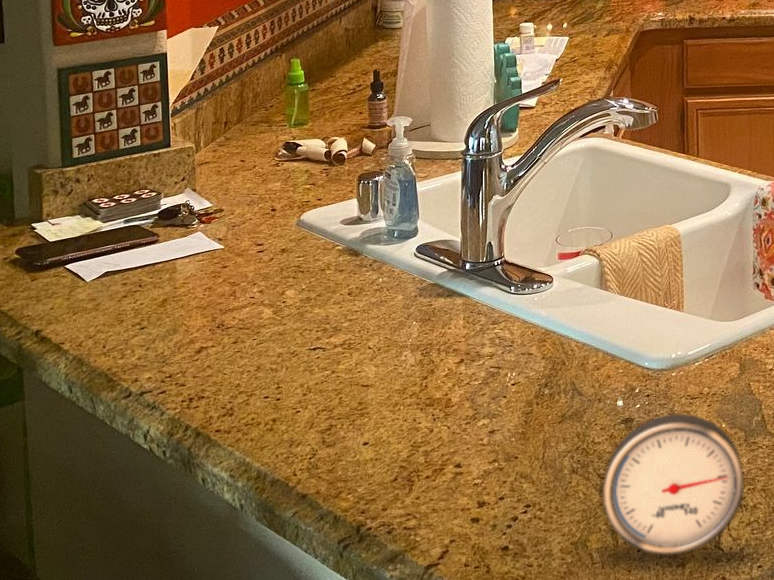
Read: 100°F
